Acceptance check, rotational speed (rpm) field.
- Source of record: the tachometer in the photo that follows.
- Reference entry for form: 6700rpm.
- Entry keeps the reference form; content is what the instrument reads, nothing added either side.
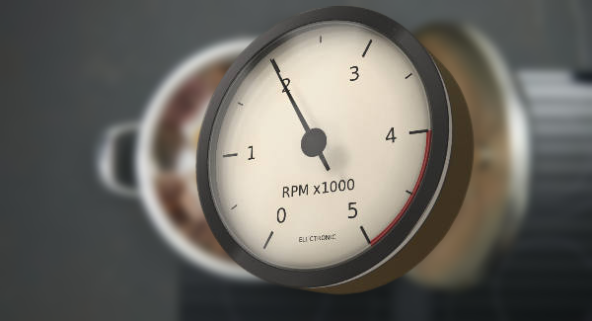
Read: 2000rpm
